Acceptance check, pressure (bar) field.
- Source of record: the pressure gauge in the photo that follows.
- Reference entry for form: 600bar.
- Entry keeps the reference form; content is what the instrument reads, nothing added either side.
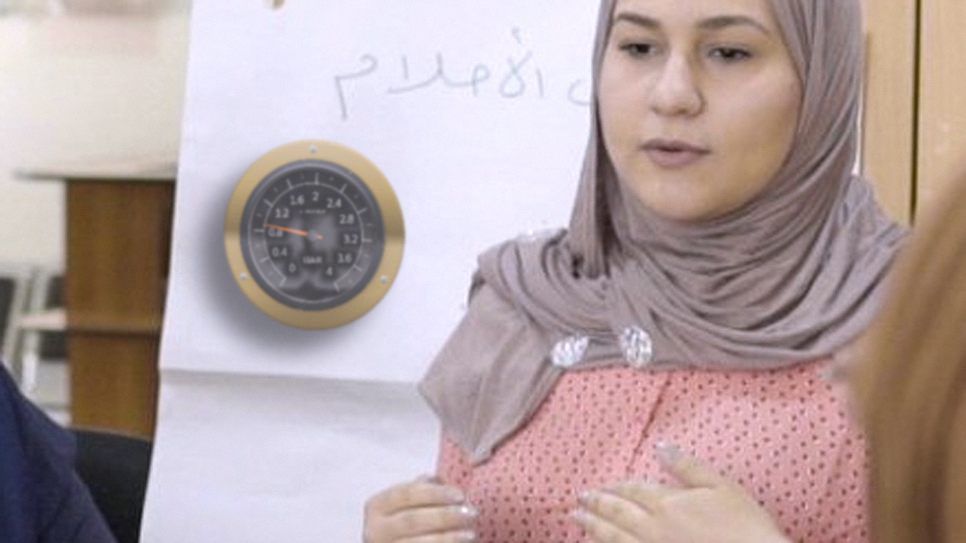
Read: 0.9bar
